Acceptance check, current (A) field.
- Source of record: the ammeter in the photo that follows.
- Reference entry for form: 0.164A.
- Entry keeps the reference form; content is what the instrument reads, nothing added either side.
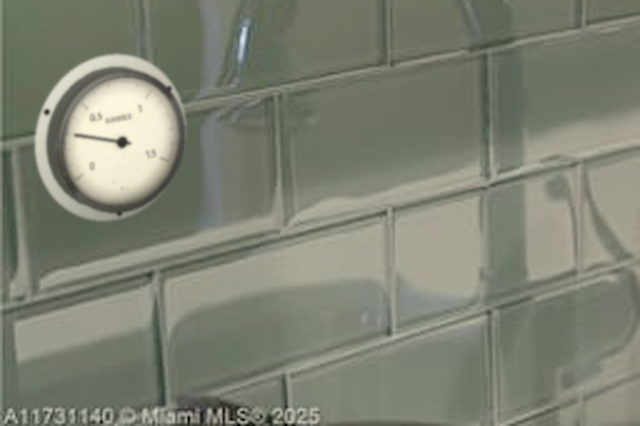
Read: 0.3A
